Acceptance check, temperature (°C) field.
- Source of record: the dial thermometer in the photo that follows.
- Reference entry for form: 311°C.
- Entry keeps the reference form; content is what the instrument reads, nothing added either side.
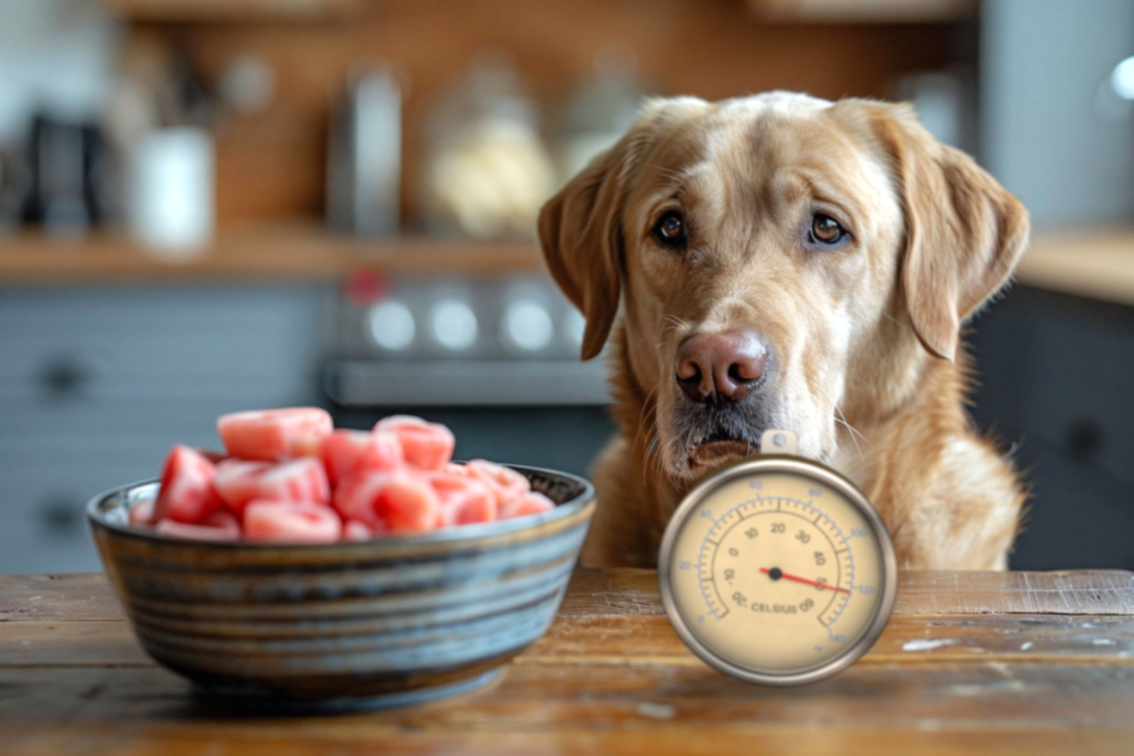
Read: 50°C
